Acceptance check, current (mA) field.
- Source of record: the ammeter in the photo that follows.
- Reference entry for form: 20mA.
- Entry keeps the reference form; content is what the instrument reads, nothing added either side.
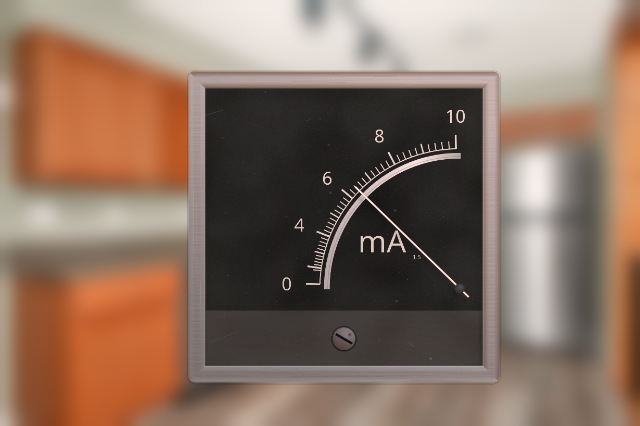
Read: 6.4mA
